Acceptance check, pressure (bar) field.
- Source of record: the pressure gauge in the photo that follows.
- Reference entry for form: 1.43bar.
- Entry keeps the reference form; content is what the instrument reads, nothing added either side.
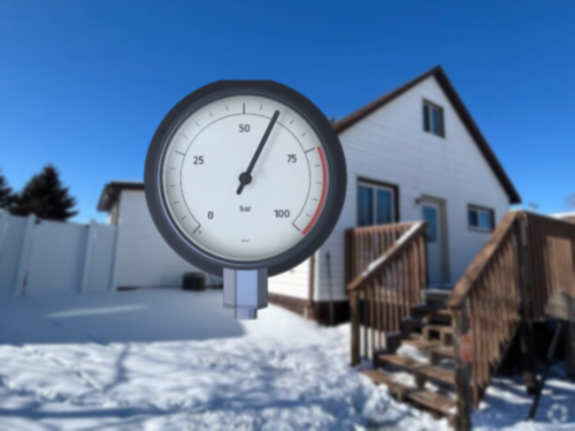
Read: 60bar
